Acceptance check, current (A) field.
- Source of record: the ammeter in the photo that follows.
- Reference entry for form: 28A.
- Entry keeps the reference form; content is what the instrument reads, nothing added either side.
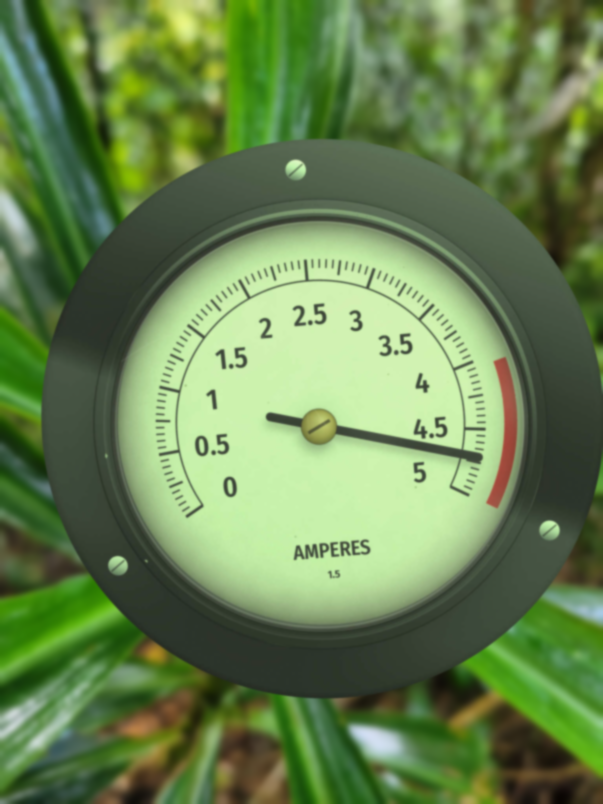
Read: 4.7A
